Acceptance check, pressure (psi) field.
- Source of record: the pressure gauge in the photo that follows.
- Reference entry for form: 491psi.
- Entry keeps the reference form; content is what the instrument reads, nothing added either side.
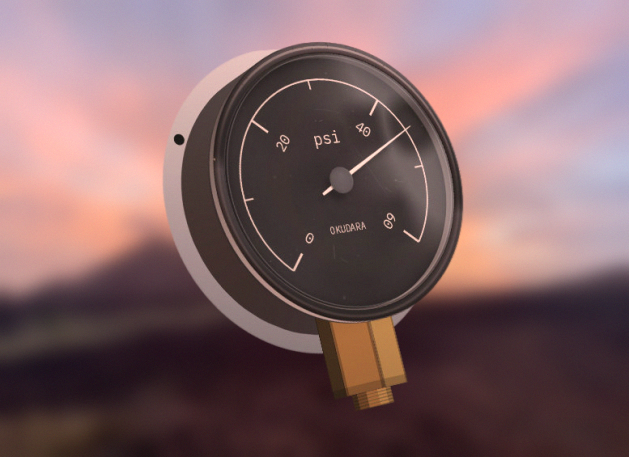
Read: 45psi
